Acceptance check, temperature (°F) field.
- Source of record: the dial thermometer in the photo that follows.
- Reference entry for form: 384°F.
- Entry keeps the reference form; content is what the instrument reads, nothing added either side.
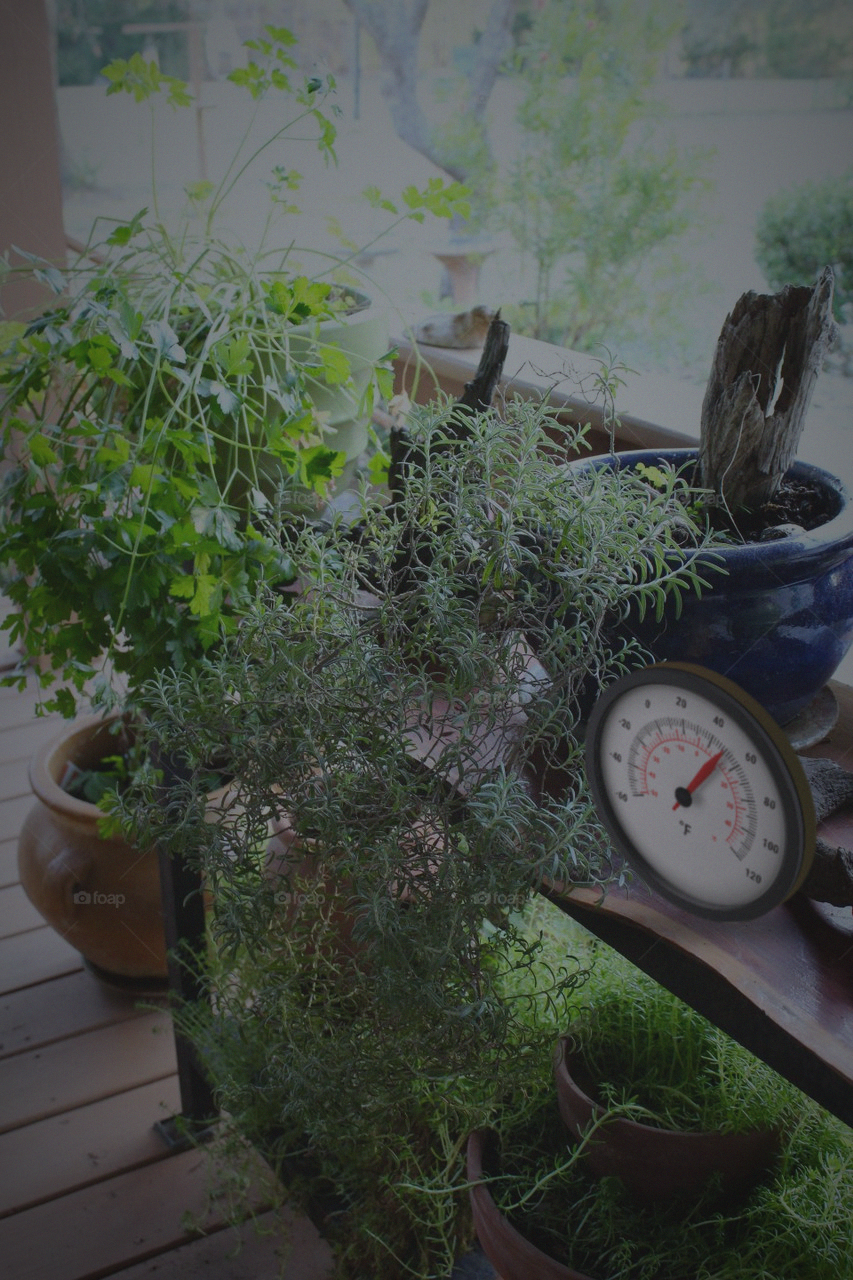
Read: 50°F
